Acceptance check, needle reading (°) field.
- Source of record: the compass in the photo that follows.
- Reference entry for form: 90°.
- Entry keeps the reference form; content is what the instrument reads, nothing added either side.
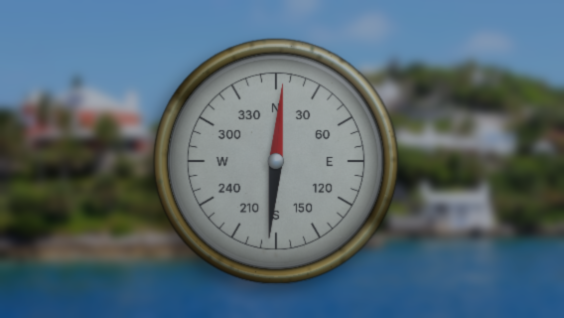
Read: 5°
